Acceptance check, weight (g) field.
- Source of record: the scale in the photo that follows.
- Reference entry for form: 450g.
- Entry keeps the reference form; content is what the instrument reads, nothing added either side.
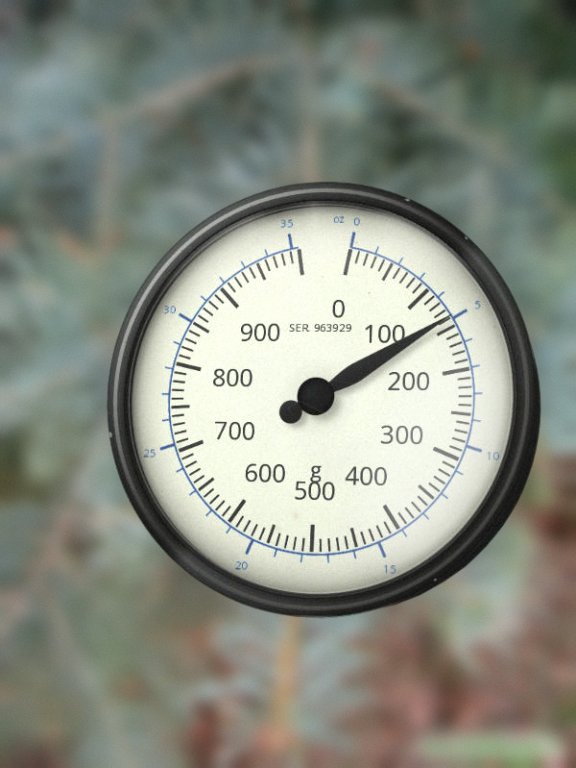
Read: 140g
